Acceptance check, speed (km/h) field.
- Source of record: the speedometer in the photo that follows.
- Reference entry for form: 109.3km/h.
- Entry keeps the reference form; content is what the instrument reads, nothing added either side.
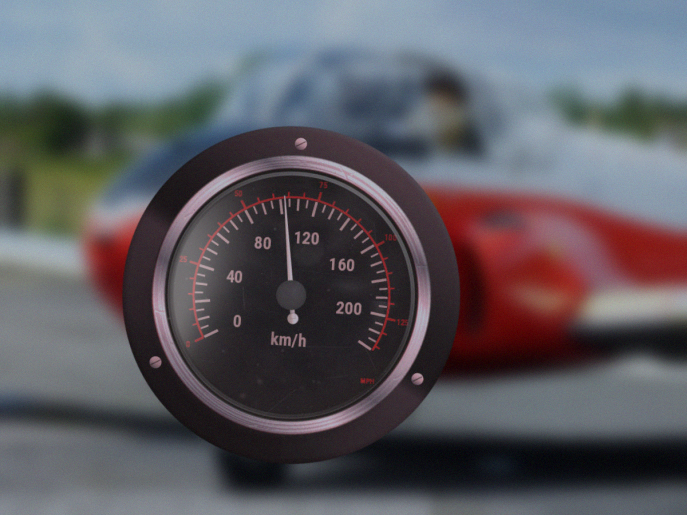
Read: 102.5km/h
